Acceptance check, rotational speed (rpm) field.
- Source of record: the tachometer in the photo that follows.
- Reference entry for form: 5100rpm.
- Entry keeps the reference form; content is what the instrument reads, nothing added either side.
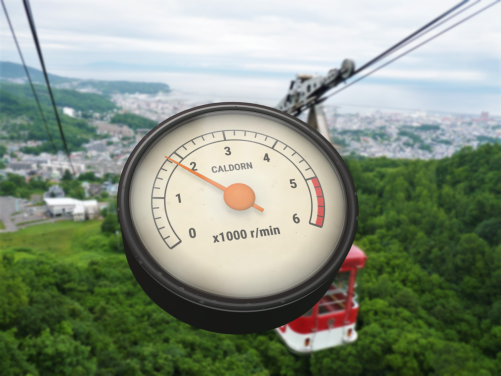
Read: 1800rpm
